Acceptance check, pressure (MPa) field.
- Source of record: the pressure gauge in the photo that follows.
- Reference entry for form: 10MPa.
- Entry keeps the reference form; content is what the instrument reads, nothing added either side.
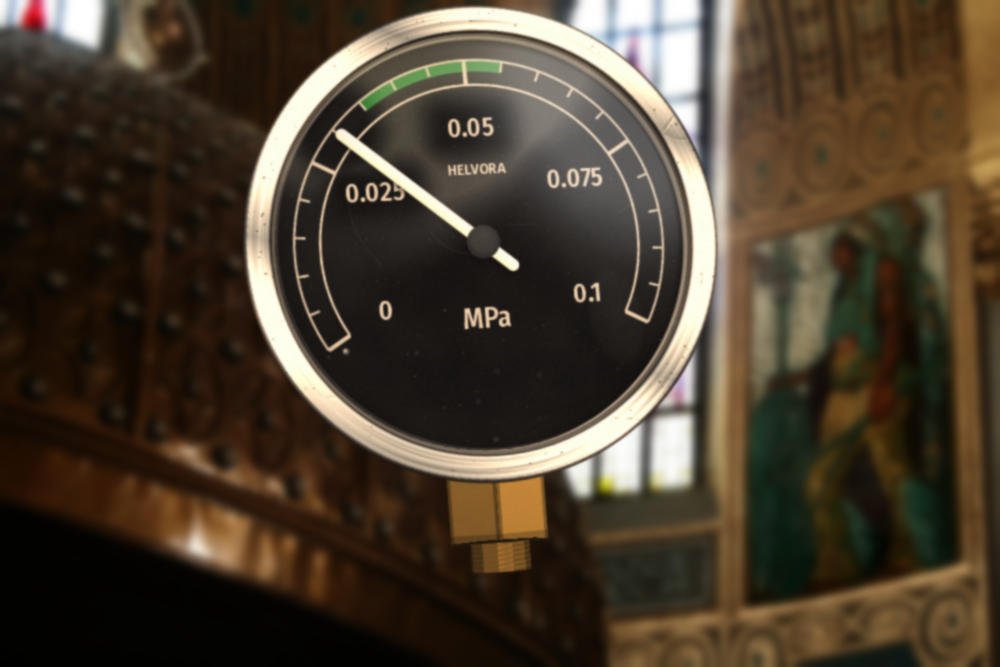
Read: 0.03MPa
